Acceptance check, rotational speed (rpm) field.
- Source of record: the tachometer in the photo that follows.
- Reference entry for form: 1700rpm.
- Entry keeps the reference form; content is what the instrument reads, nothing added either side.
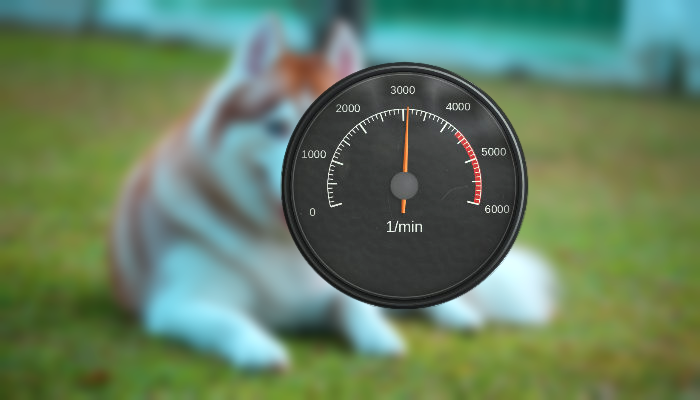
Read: 3100rpm
